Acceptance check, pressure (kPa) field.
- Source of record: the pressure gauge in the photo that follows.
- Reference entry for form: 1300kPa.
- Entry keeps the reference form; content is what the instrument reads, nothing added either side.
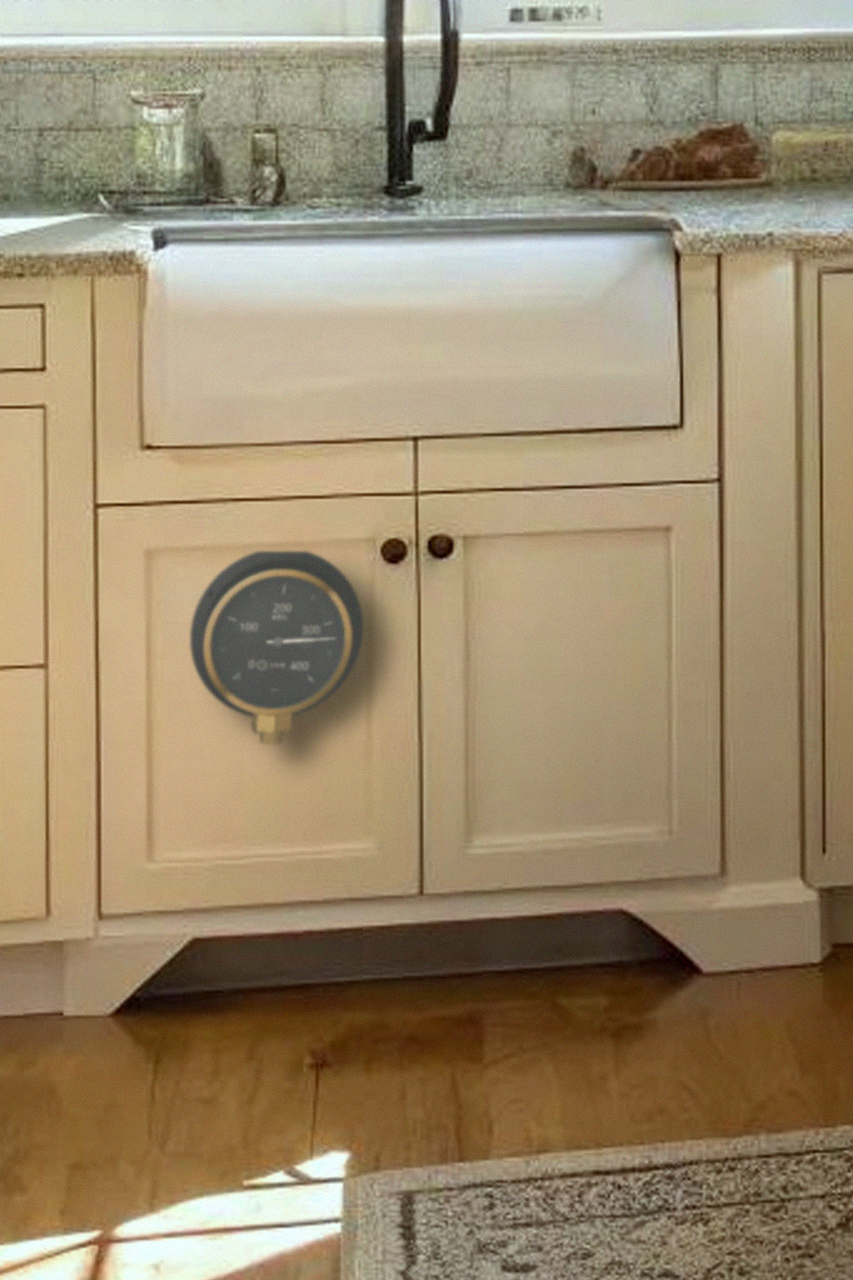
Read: 325kPa
